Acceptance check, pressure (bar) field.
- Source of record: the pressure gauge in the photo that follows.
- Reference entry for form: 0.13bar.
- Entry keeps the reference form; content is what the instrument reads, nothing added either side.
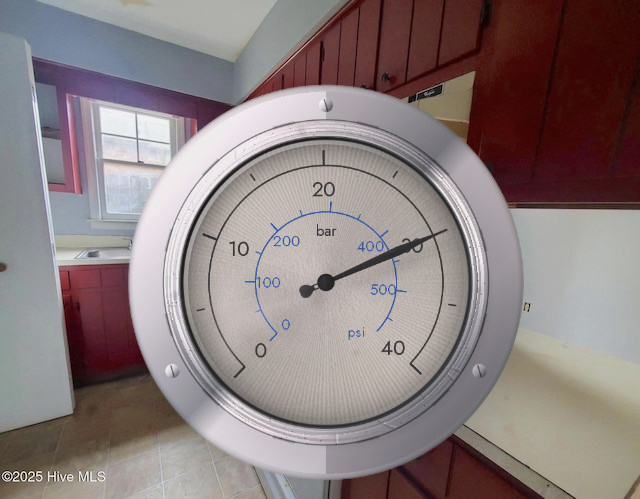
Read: 30bar
